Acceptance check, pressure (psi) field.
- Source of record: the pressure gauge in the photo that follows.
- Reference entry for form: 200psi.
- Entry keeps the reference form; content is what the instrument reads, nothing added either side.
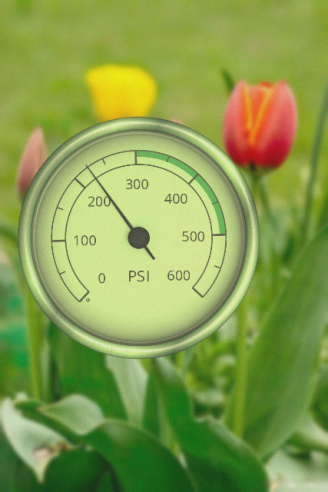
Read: 225psi
